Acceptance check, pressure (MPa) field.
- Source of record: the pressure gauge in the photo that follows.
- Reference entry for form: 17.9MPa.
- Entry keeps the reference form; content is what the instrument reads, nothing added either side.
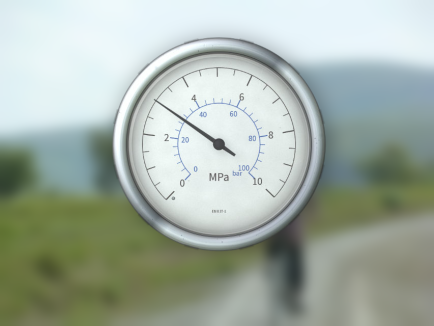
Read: 3MPa
